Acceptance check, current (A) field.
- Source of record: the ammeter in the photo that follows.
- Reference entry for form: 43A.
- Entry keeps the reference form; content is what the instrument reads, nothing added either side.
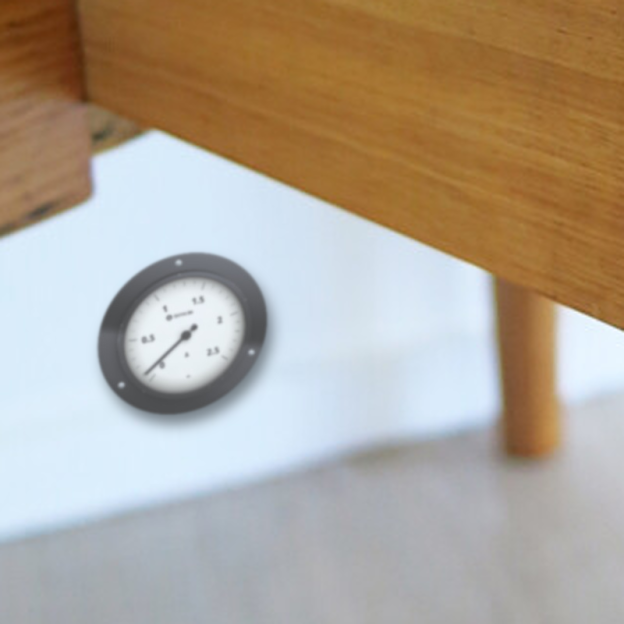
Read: 0.1A
